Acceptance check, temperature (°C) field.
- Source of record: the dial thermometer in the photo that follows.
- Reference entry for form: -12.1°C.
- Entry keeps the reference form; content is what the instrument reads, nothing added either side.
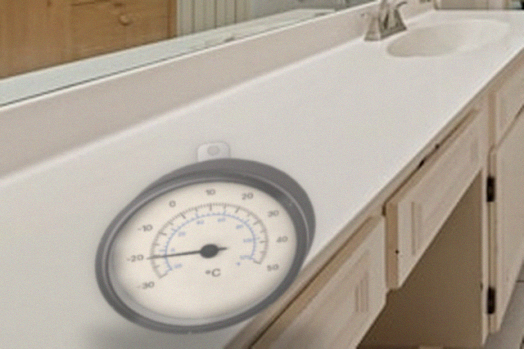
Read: -20°C
